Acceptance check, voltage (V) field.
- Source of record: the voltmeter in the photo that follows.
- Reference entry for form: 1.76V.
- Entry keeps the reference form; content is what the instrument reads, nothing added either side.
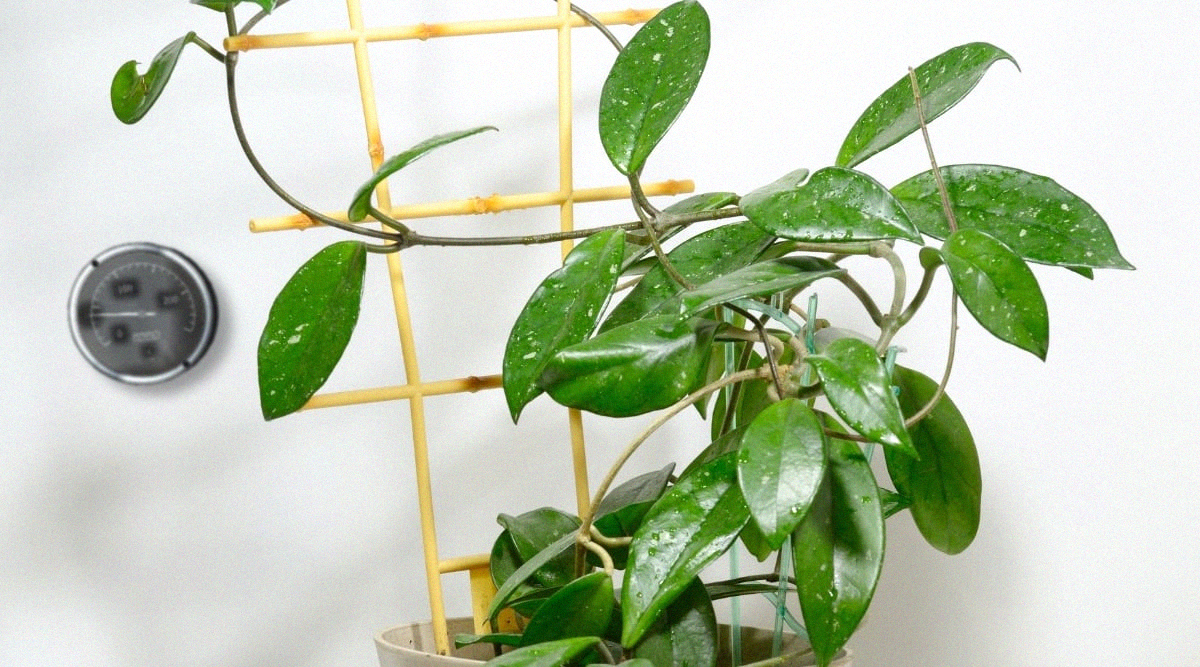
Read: 40V
